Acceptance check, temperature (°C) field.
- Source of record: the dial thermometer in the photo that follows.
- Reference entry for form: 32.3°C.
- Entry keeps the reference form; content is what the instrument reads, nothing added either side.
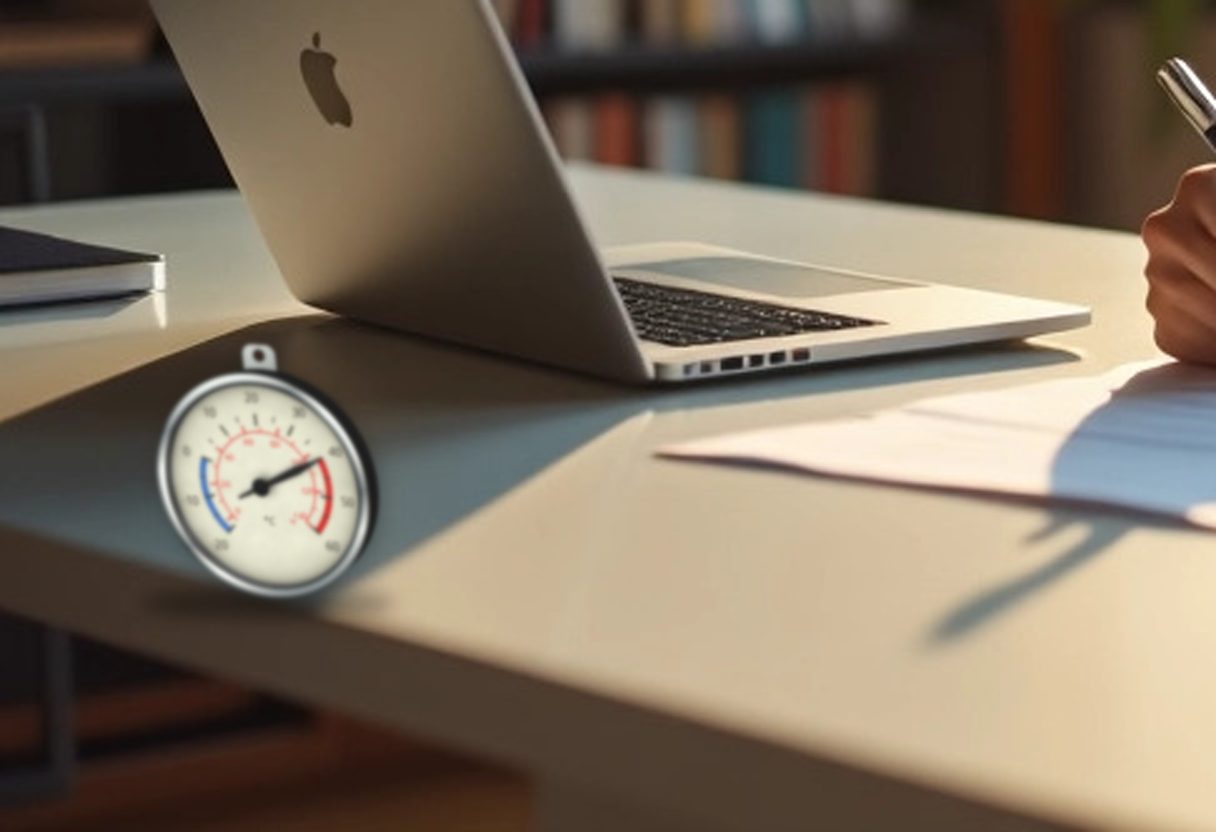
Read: 40°C
